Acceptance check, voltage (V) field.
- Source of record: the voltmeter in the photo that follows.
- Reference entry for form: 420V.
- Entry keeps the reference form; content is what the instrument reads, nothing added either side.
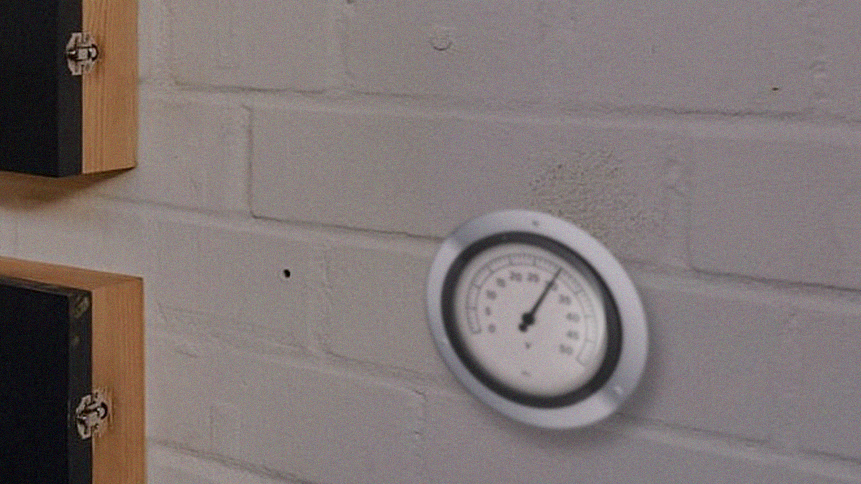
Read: 30V
